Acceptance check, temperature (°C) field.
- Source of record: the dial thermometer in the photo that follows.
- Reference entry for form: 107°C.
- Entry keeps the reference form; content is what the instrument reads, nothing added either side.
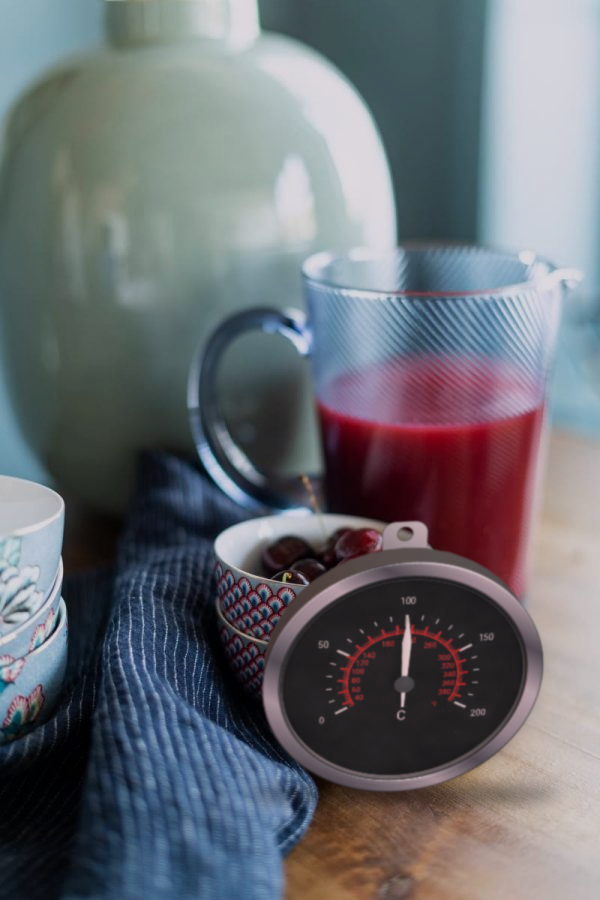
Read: 100°C
